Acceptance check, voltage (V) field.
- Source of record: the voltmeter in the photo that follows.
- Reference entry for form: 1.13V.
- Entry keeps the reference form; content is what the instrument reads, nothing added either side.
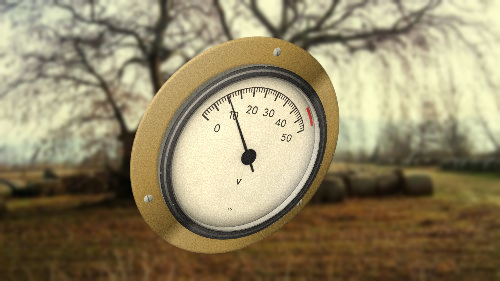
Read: 10V
